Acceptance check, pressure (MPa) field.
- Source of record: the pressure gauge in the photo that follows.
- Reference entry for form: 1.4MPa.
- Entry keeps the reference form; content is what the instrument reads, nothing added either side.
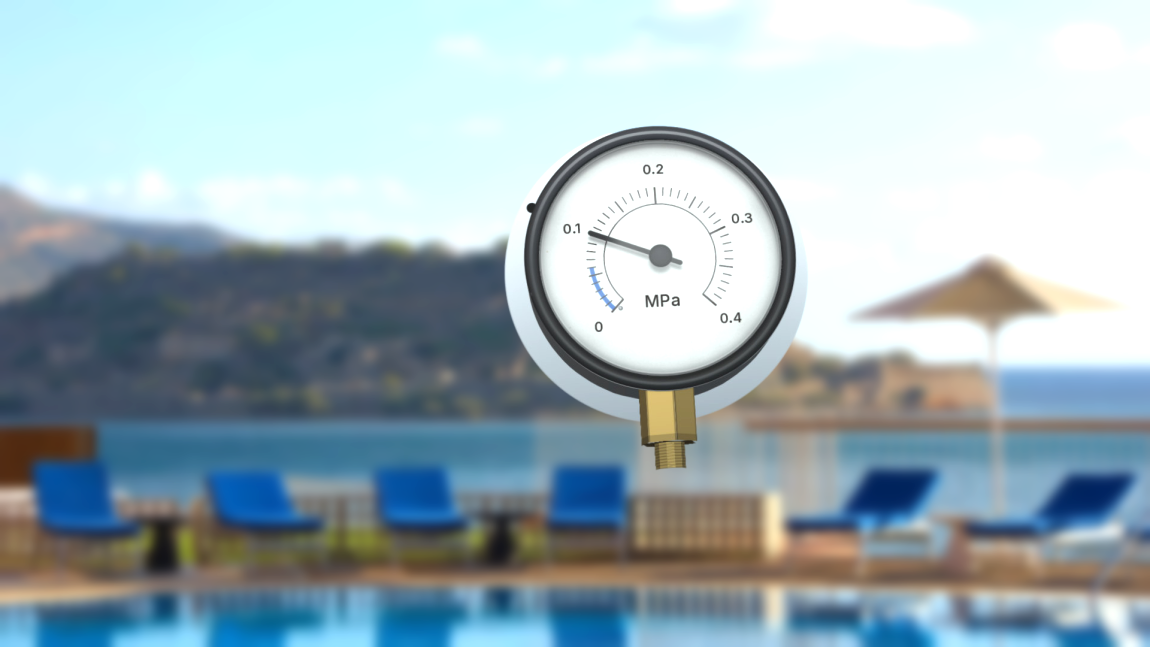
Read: 0.1MPa
